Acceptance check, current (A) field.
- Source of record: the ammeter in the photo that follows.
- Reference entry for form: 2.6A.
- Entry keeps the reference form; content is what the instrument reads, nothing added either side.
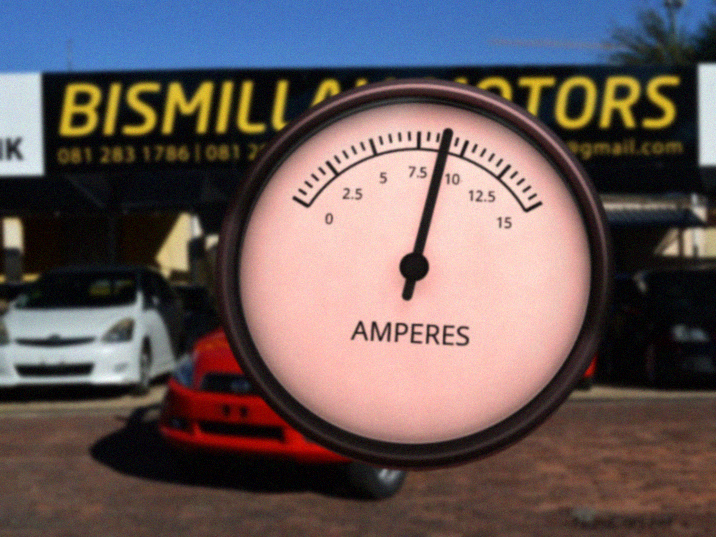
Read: 9A
